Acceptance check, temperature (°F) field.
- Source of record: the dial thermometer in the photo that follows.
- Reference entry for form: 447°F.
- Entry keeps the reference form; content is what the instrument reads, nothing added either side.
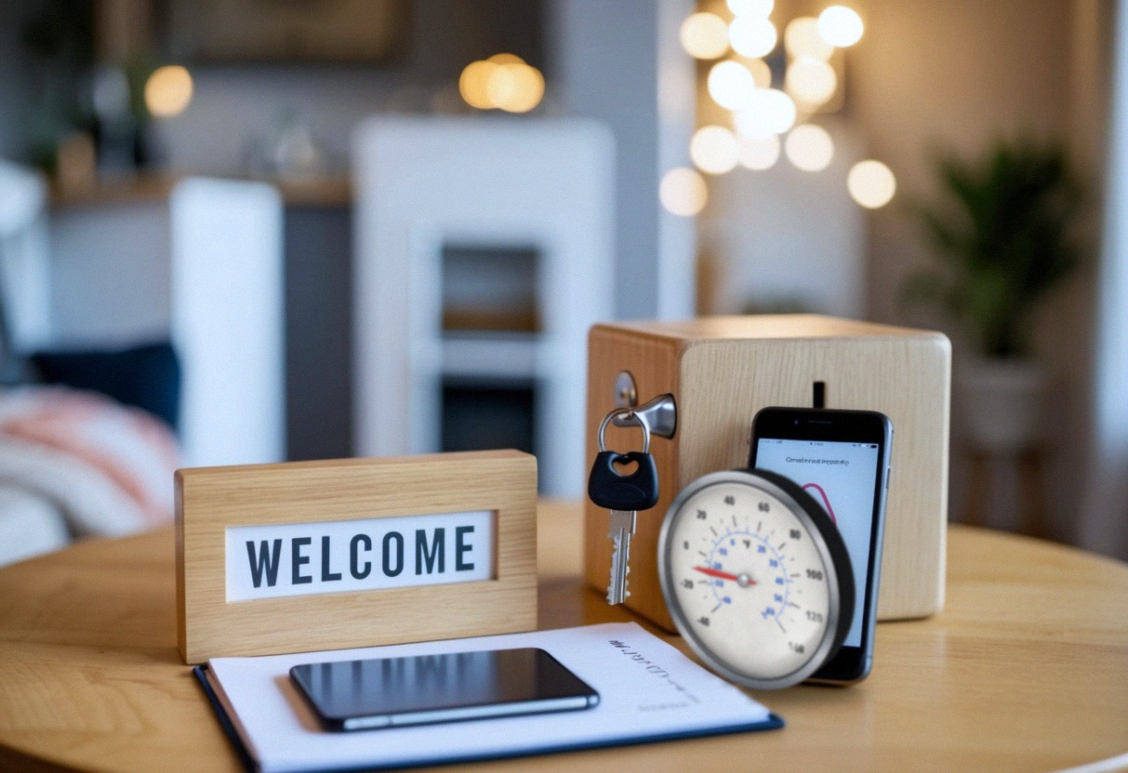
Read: -10°F
